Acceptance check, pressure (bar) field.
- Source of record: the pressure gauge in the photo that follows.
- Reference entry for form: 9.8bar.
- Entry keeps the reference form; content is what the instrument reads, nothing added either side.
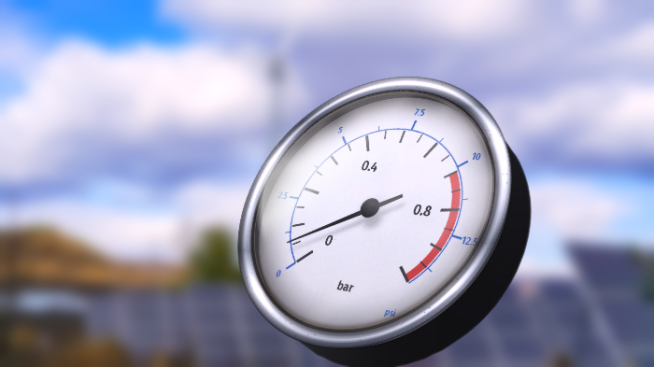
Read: 0.05bar
